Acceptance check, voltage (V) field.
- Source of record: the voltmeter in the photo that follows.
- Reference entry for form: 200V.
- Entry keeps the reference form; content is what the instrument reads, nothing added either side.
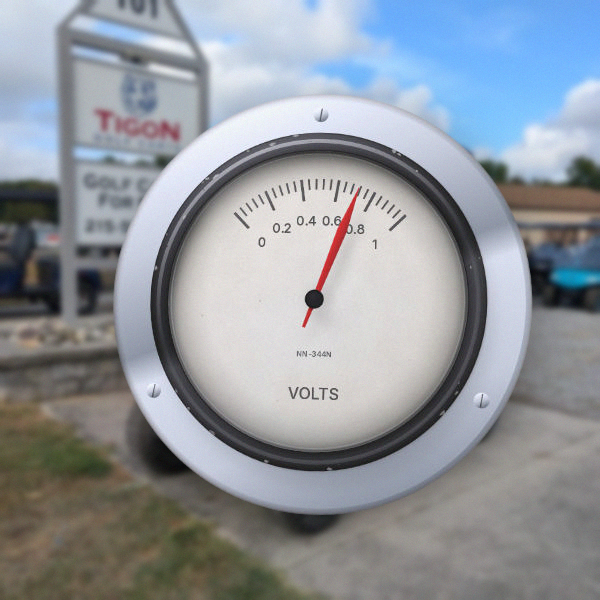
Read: 0.72V
